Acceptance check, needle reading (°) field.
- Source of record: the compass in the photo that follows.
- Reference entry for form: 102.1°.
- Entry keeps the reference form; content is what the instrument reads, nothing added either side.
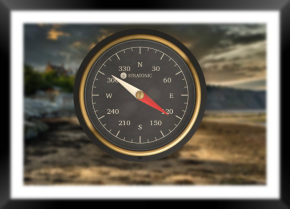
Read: 125°
